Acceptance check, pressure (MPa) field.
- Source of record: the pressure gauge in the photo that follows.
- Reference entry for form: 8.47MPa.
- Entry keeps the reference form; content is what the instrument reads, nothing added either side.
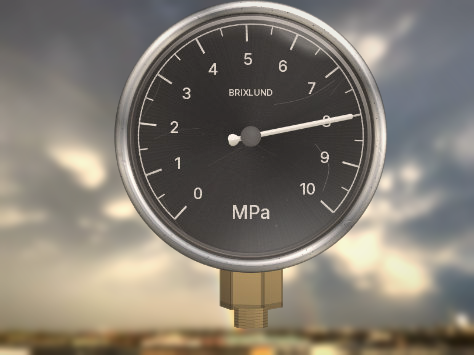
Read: 8MPa
